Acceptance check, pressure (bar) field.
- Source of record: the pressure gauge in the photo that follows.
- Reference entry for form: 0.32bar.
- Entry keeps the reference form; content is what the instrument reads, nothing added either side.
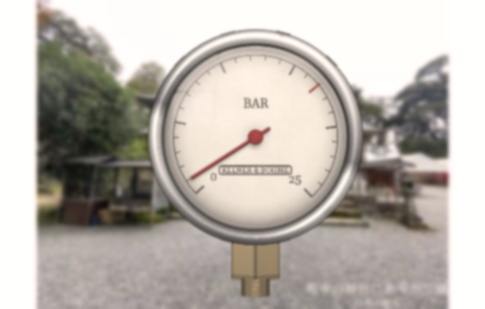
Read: 1bar
